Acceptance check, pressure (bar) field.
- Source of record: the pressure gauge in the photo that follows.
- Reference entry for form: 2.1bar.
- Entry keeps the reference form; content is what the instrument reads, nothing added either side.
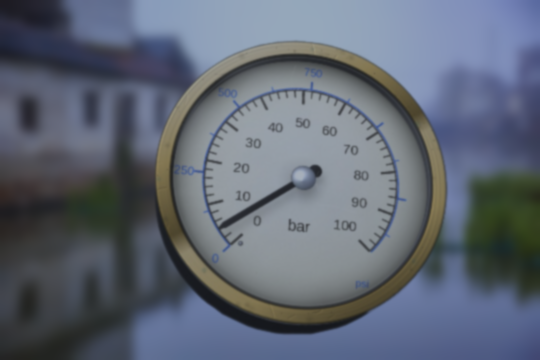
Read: 4bar
